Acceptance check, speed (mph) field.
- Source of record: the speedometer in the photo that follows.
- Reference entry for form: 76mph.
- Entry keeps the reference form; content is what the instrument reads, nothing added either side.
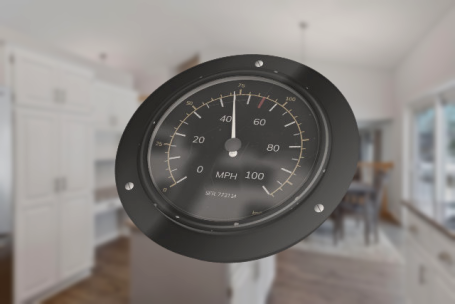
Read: 45mph
